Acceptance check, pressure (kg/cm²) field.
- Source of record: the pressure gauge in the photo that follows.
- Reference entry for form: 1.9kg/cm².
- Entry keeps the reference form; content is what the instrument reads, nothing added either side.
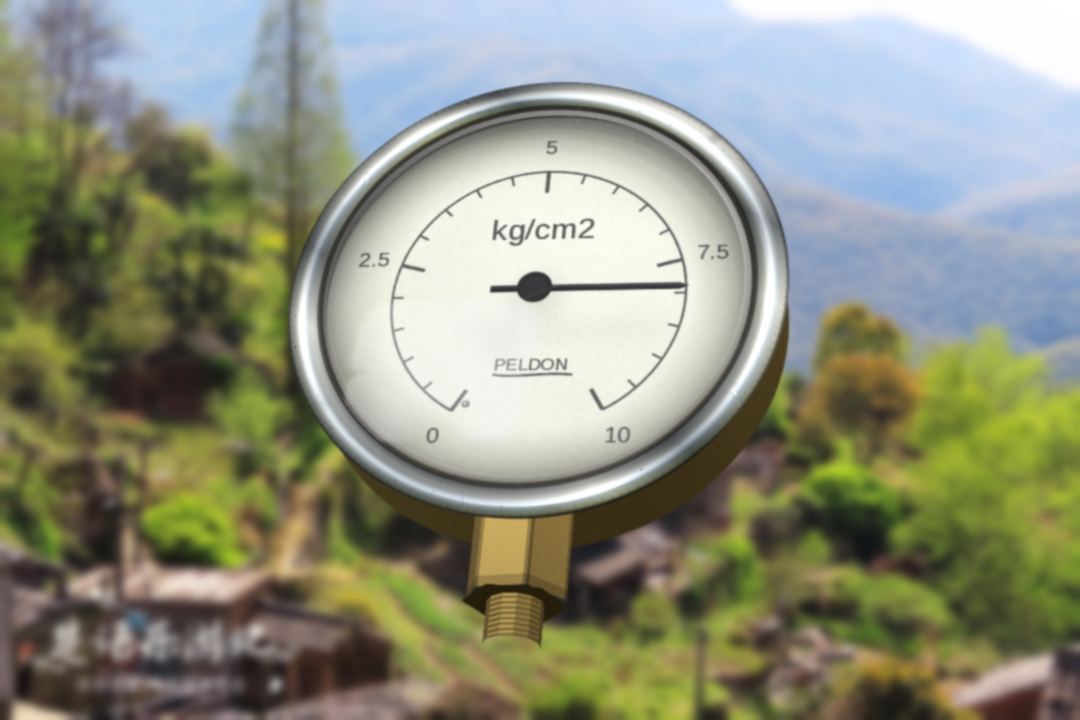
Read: 8kg/cm²
